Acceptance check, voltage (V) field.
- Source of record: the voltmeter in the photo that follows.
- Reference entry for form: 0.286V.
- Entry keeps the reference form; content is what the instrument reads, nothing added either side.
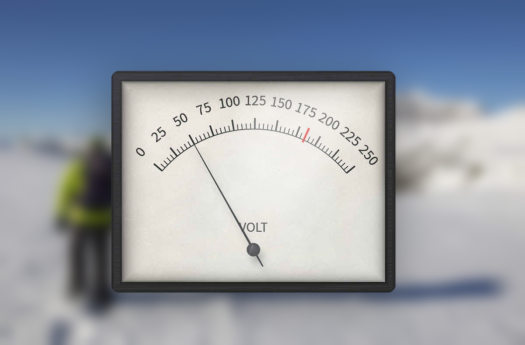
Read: 50V
